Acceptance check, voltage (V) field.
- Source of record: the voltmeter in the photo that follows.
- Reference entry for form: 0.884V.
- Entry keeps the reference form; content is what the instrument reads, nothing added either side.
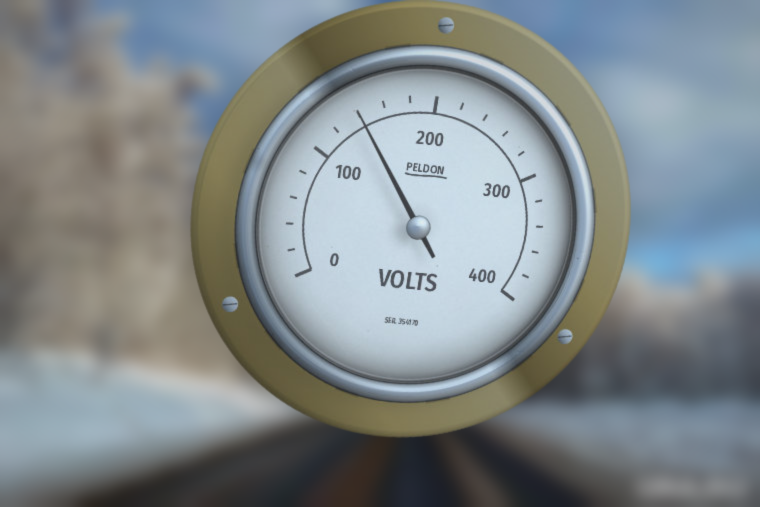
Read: 140V
